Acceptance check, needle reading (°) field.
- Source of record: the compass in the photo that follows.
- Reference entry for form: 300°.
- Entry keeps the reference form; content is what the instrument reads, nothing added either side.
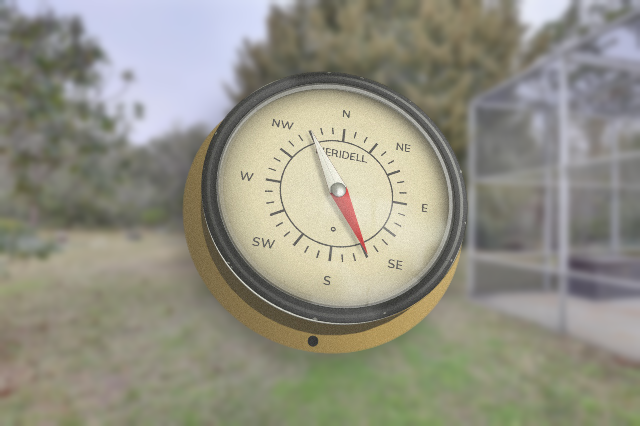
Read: 150°
